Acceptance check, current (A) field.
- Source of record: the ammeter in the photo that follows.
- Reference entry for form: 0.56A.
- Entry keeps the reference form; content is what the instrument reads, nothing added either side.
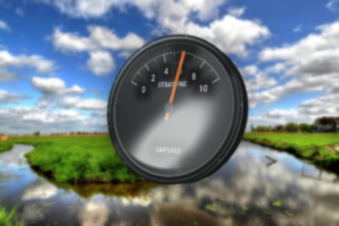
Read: 6A
